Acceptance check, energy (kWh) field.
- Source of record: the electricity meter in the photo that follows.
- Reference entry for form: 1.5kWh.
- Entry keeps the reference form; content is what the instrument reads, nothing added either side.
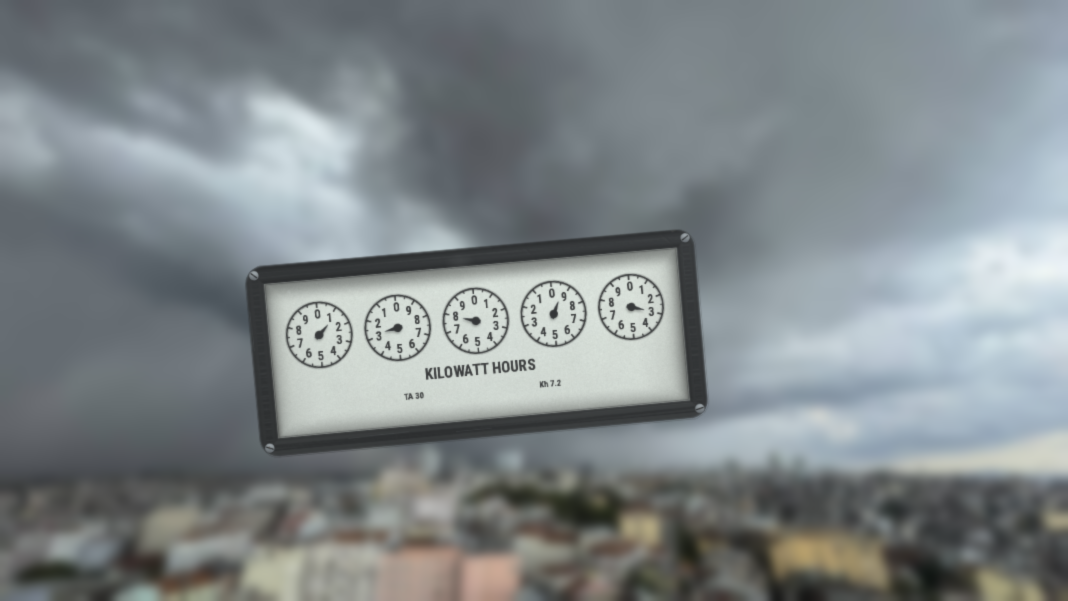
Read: 12793kWh
